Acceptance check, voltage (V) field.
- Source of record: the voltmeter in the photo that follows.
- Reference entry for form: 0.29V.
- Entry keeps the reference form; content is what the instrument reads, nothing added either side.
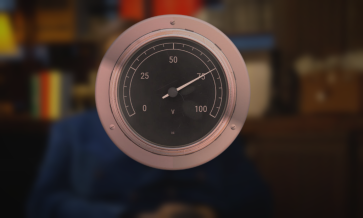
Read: 75V
